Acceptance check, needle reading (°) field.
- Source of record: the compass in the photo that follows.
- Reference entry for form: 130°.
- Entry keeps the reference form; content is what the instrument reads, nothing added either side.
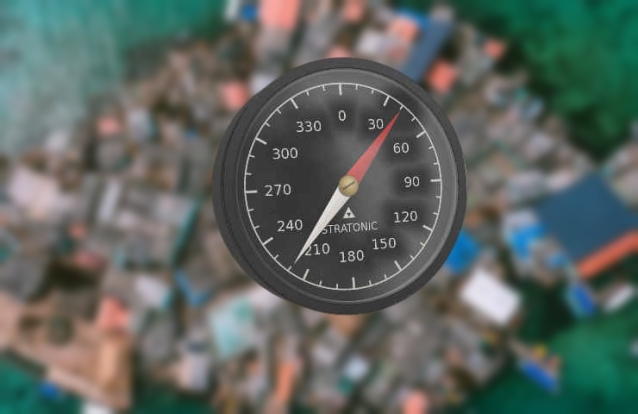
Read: 40°
